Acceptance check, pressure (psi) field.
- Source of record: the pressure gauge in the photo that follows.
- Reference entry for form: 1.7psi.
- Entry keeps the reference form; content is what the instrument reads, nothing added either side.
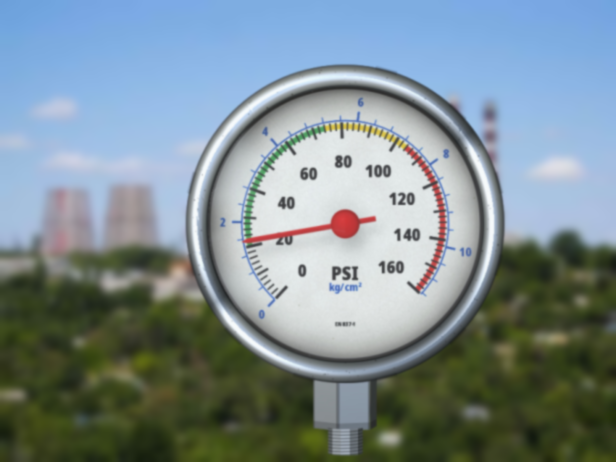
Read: 22psi
